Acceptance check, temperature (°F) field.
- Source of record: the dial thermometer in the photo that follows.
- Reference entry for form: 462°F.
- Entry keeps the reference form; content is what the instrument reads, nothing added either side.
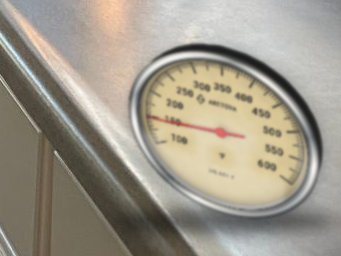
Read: 150°F
